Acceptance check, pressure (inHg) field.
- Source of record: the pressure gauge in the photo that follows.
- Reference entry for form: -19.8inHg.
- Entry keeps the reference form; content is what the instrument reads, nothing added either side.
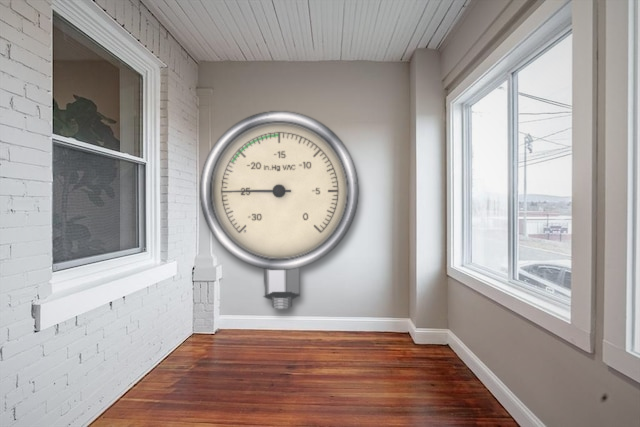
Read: -25inHg
